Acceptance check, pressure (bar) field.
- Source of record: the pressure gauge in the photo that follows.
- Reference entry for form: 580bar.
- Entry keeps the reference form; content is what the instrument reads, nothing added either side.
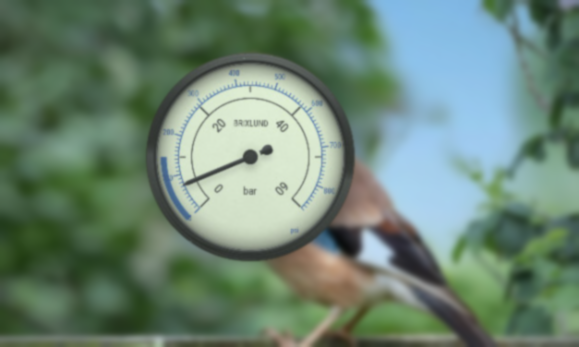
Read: 5bar
